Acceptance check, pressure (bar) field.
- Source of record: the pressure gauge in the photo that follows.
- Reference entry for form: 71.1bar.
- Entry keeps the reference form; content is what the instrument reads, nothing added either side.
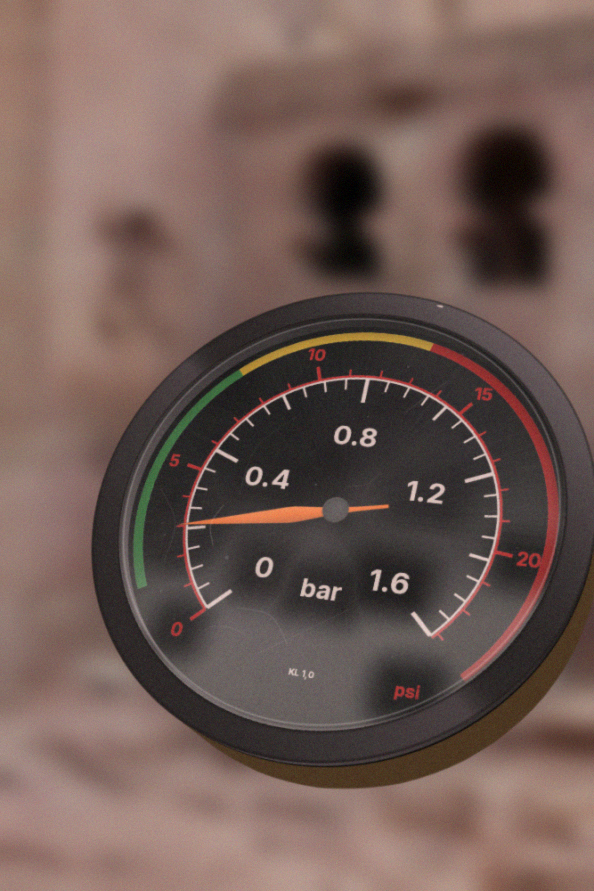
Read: 0.2bar
